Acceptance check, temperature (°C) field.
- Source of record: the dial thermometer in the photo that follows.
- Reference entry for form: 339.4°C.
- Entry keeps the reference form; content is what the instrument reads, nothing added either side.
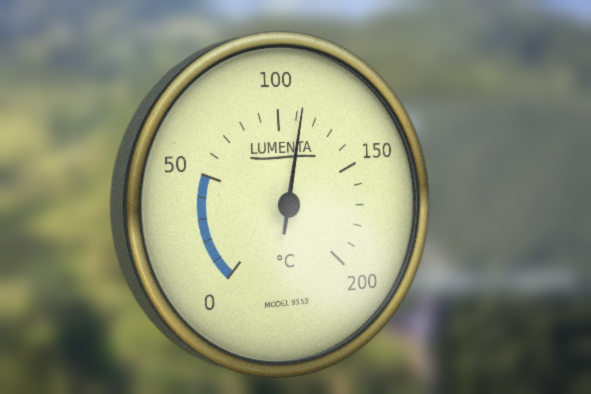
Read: 110°C
